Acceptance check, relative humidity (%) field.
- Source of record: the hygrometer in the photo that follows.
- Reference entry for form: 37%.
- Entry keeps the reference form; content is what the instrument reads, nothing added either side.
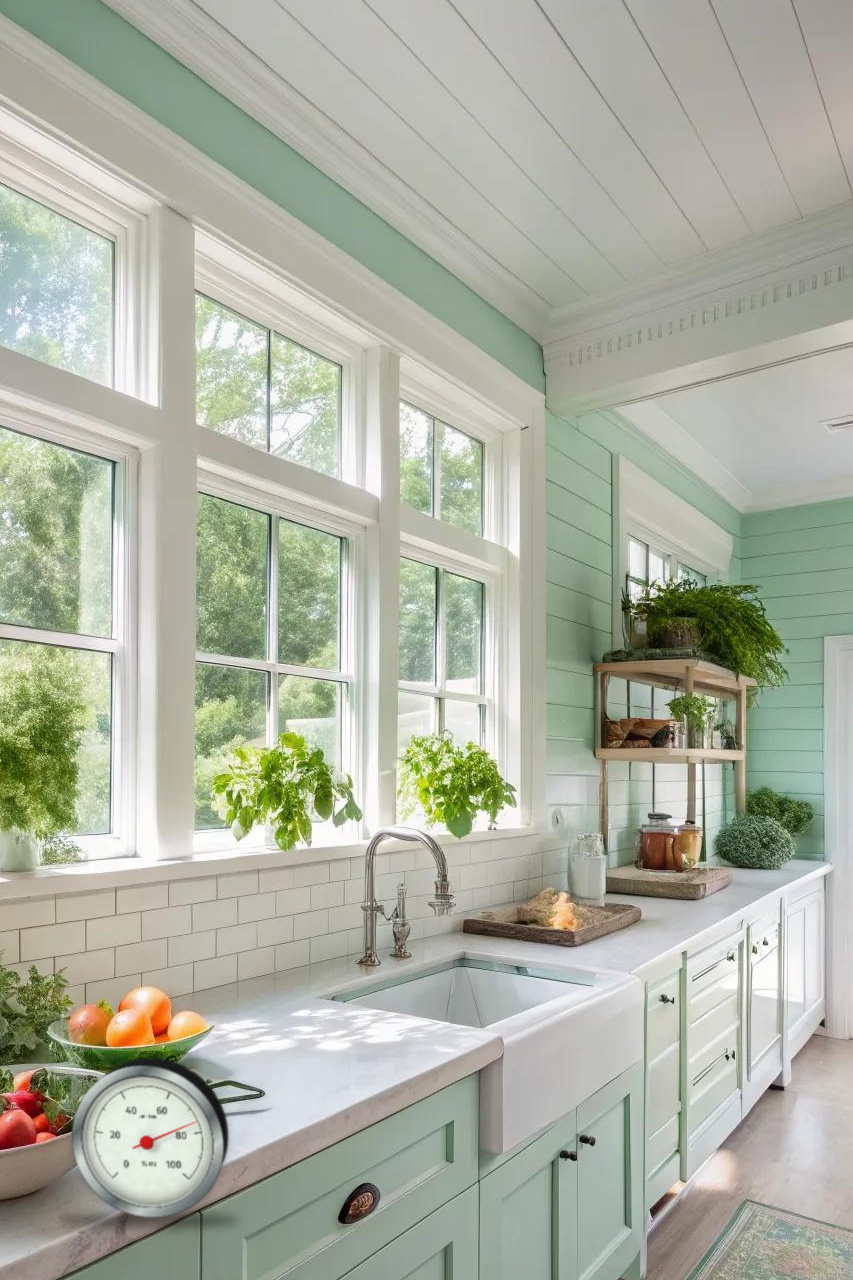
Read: 75%
